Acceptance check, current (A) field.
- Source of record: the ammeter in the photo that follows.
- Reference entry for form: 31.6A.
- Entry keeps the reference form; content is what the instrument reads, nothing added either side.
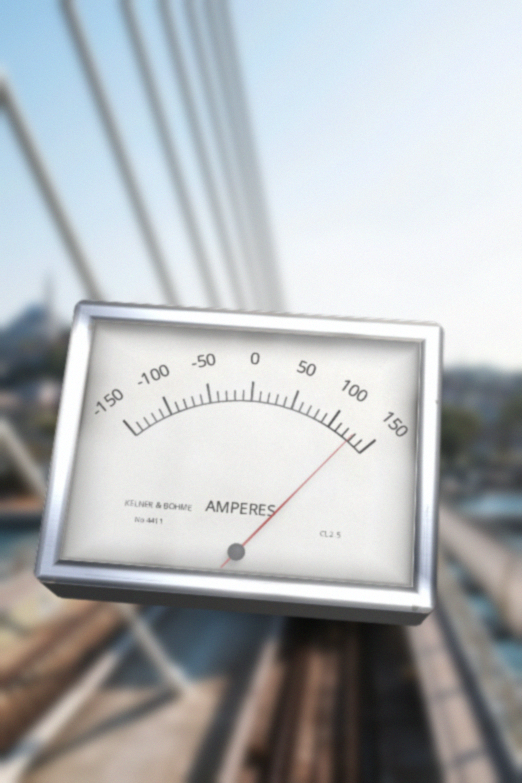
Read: 130A
